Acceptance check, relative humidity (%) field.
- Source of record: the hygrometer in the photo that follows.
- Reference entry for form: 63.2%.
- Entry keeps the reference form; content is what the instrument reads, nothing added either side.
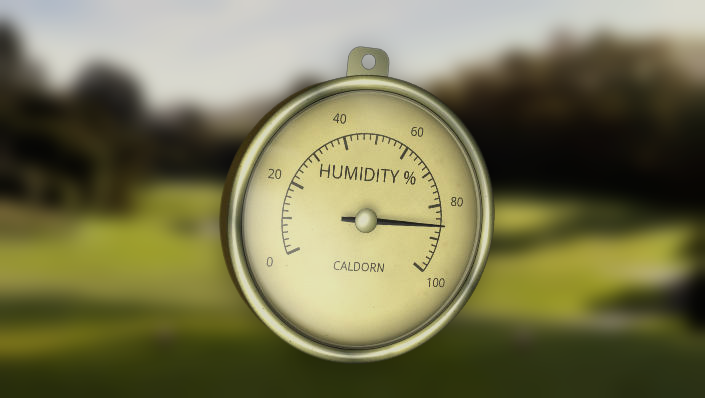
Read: 86%
